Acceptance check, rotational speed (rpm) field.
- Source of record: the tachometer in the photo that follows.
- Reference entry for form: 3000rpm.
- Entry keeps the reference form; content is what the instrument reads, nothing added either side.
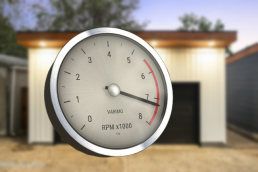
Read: 7250rpm
